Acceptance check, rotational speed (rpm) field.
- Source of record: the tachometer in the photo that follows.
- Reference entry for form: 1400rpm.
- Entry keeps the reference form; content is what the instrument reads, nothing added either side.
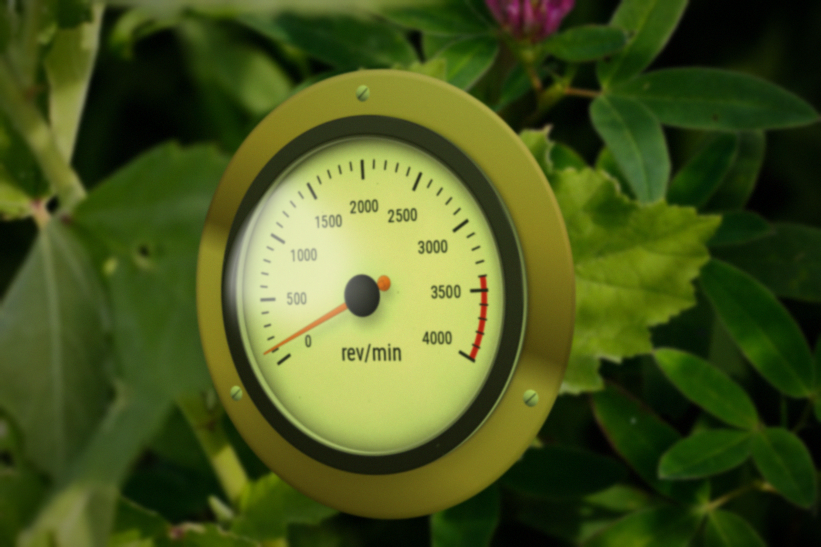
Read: 100rpm
